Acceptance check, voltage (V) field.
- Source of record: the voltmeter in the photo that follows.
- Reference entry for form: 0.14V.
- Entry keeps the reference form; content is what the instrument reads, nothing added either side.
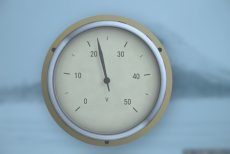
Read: 22.5V
